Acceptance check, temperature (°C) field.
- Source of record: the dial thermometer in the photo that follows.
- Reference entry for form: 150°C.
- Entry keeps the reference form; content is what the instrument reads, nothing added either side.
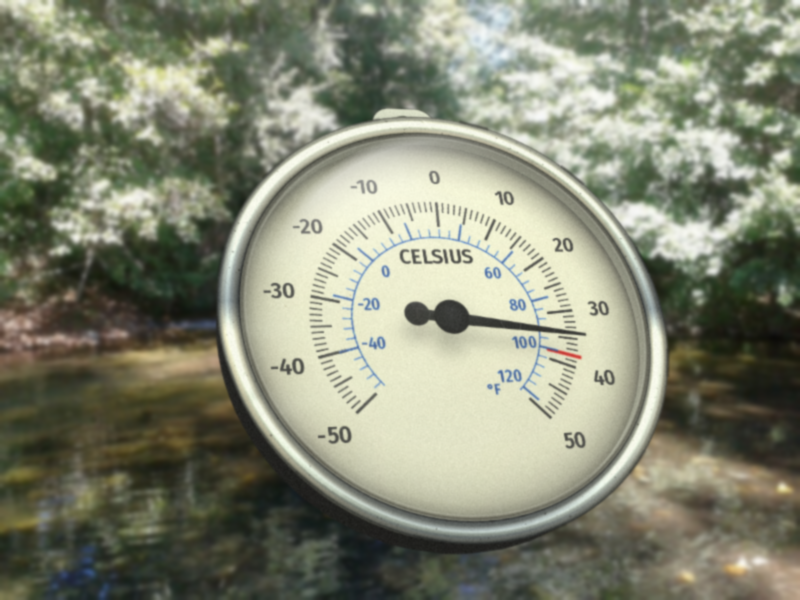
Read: 35°C
